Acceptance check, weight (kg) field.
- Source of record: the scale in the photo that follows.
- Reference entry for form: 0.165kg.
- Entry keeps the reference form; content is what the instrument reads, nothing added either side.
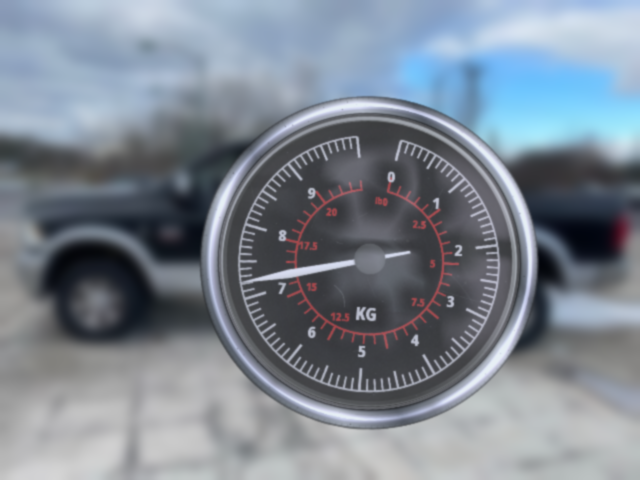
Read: 7.2kg
